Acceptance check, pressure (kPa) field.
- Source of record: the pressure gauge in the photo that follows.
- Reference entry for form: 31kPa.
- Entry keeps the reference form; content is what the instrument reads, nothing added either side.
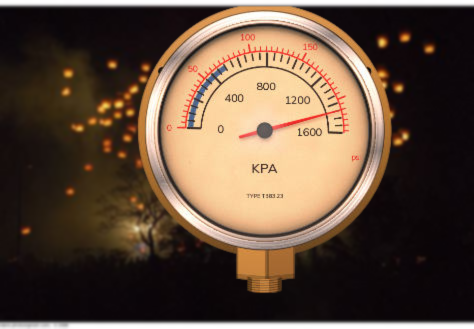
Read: 1450kPa
